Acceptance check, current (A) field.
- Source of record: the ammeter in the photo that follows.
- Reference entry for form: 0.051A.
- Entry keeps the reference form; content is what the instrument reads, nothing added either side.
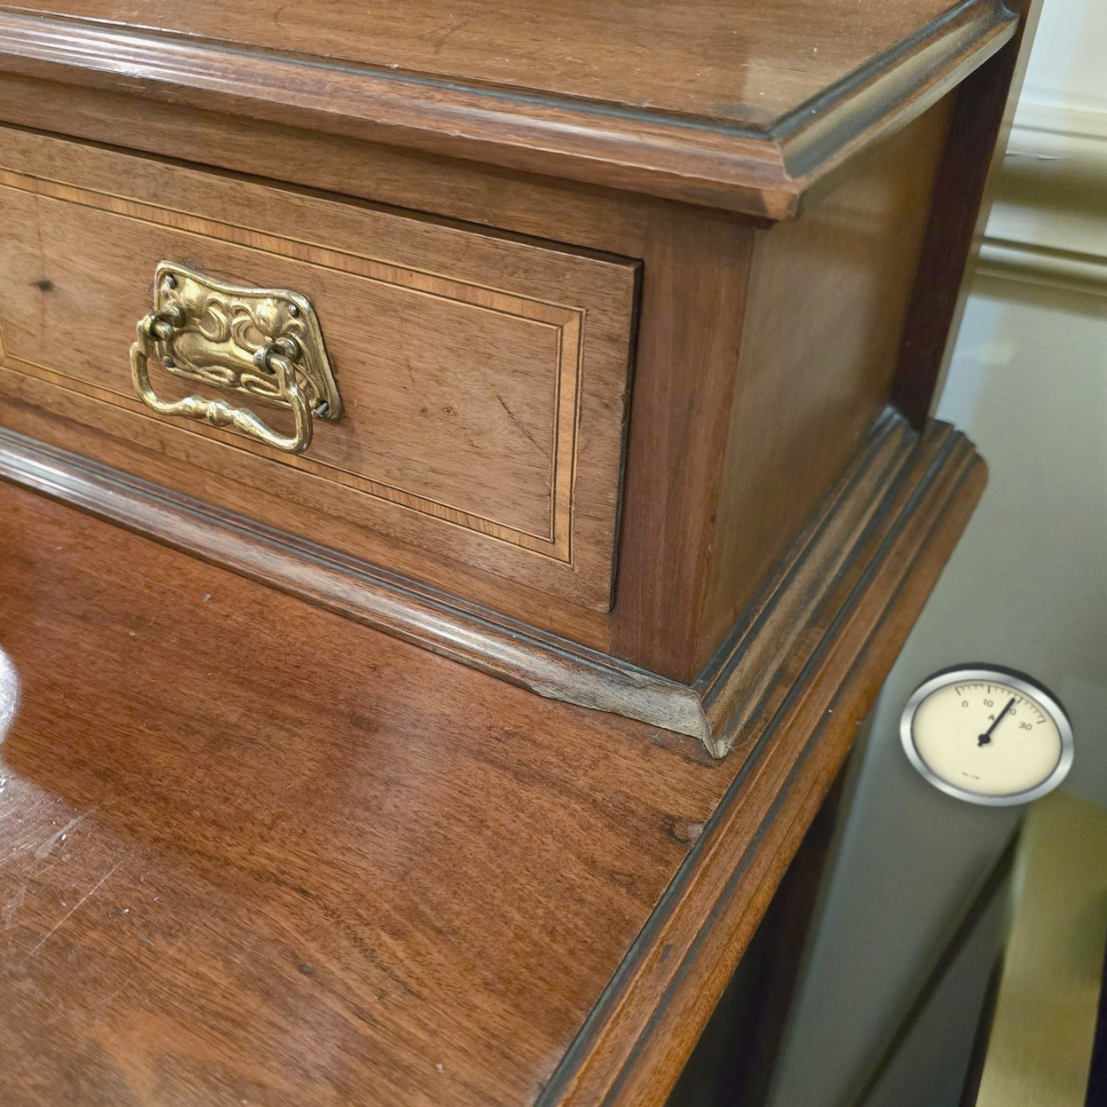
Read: 18A
